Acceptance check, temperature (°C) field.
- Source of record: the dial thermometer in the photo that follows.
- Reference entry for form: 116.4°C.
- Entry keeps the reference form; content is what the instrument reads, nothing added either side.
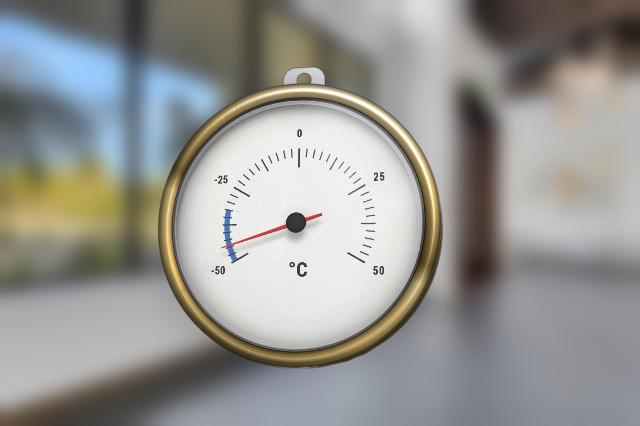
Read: -45°C
